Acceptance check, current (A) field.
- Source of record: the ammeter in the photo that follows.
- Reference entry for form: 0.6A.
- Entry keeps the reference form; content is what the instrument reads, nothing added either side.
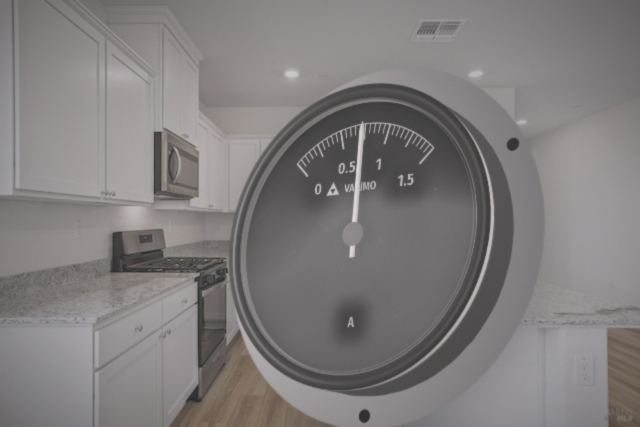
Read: 0.75A
